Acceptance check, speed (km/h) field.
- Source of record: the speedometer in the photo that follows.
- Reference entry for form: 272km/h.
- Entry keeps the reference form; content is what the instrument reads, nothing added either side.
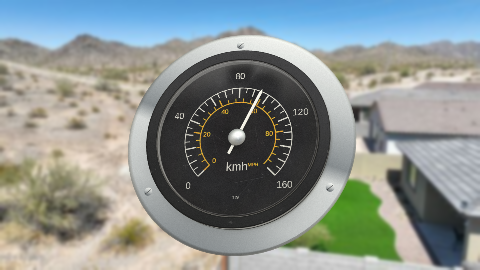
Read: 95km/h
